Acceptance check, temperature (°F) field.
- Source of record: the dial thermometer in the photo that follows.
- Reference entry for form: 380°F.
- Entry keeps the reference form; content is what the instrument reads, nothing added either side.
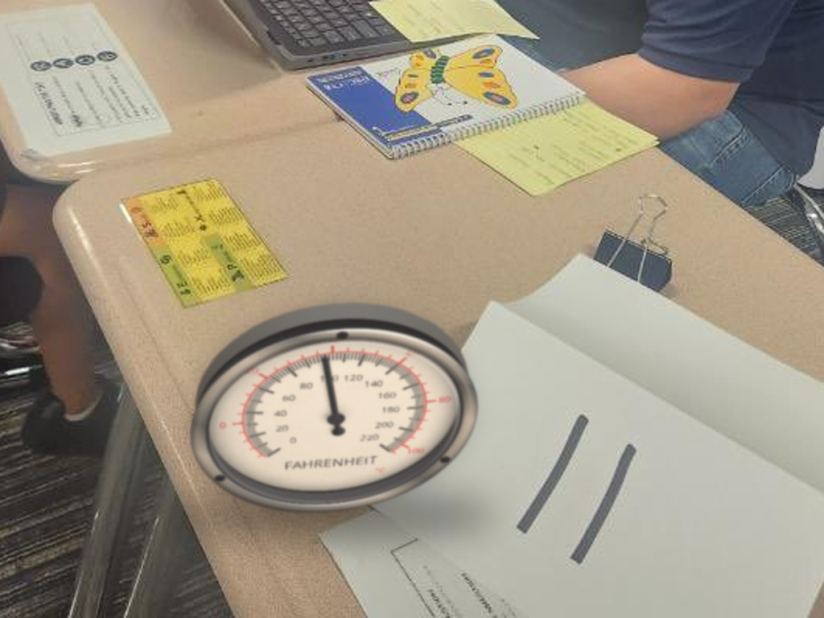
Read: 100°F
